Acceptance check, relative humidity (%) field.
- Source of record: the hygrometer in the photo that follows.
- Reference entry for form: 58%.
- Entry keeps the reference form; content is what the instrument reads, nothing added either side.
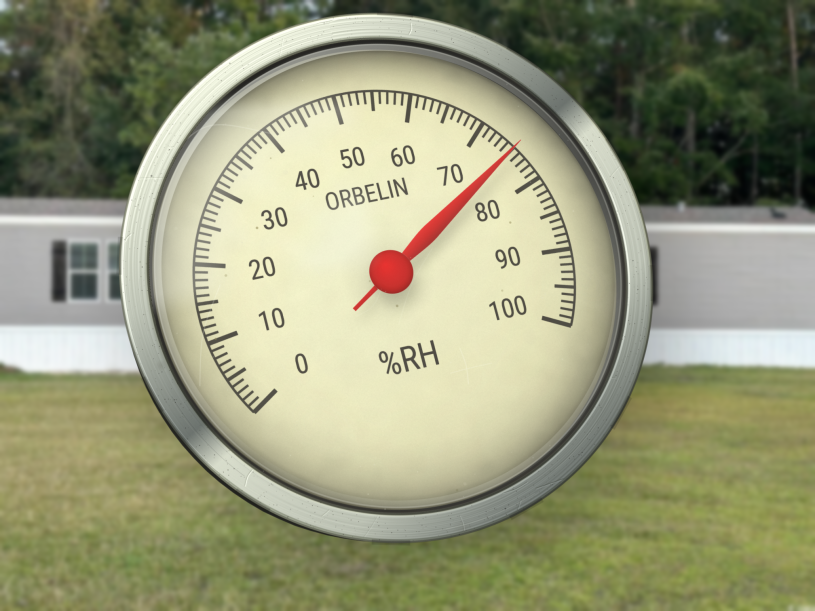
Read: 75%
